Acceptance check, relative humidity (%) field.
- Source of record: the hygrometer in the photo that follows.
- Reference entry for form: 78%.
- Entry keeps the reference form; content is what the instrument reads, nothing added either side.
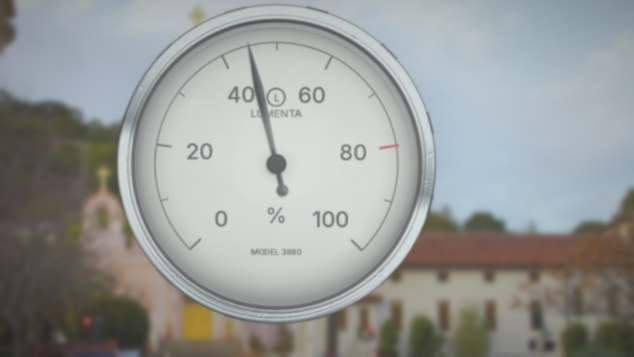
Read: 45%
